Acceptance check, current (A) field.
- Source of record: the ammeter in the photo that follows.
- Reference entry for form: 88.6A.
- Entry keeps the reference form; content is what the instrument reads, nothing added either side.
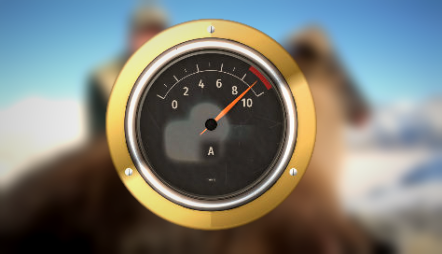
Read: 9A
